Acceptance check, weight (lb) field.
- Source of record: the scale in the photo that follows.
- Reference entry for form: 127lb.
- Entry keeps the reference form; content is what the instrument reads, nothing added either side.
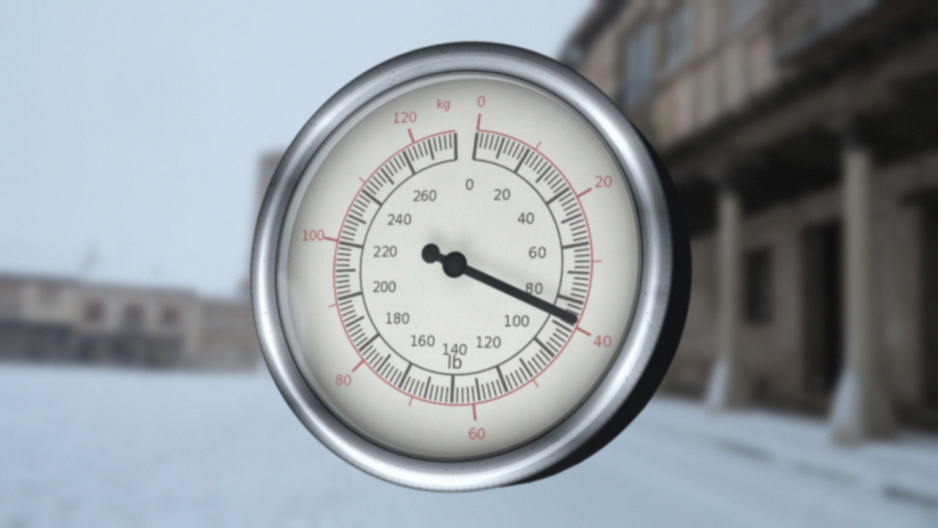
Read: 86lb
